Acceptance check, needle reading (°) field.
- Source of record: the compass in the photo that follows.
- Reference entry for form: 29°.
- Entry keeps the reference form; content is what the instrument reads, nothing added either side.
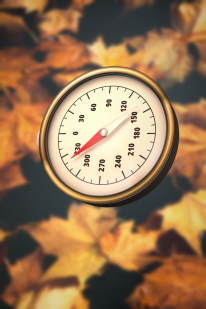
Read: 320°
